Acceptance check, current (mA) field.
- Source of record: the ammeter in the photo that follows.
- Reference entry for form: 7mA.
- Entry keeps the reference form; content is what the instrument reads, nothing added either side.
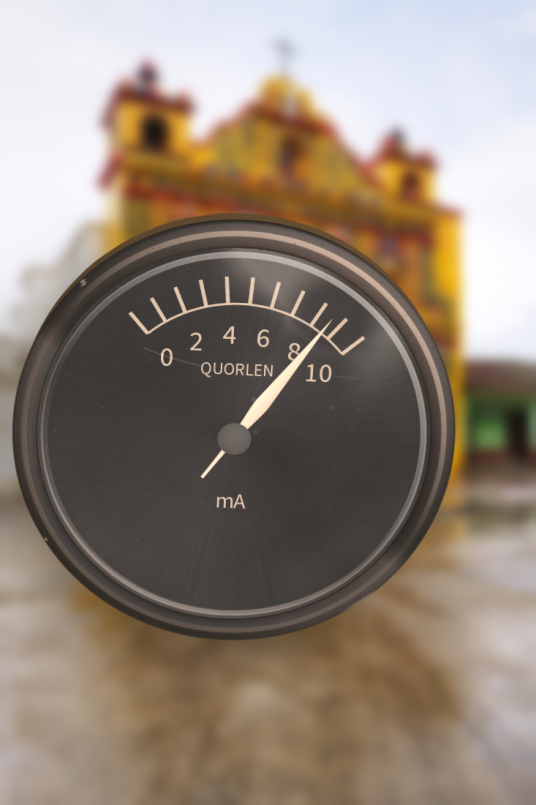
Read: 8.5mA
